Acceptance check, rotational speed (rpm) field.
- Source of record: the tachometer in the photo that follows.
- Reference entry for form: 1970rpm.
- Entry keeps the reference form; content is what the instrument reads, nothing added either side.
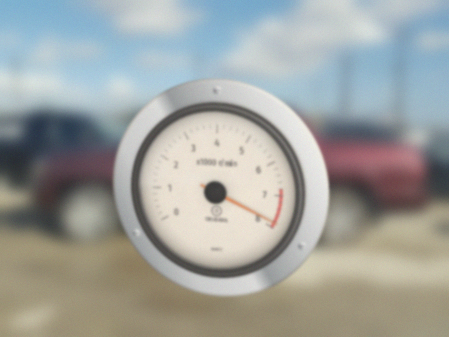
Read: 7800rpm
